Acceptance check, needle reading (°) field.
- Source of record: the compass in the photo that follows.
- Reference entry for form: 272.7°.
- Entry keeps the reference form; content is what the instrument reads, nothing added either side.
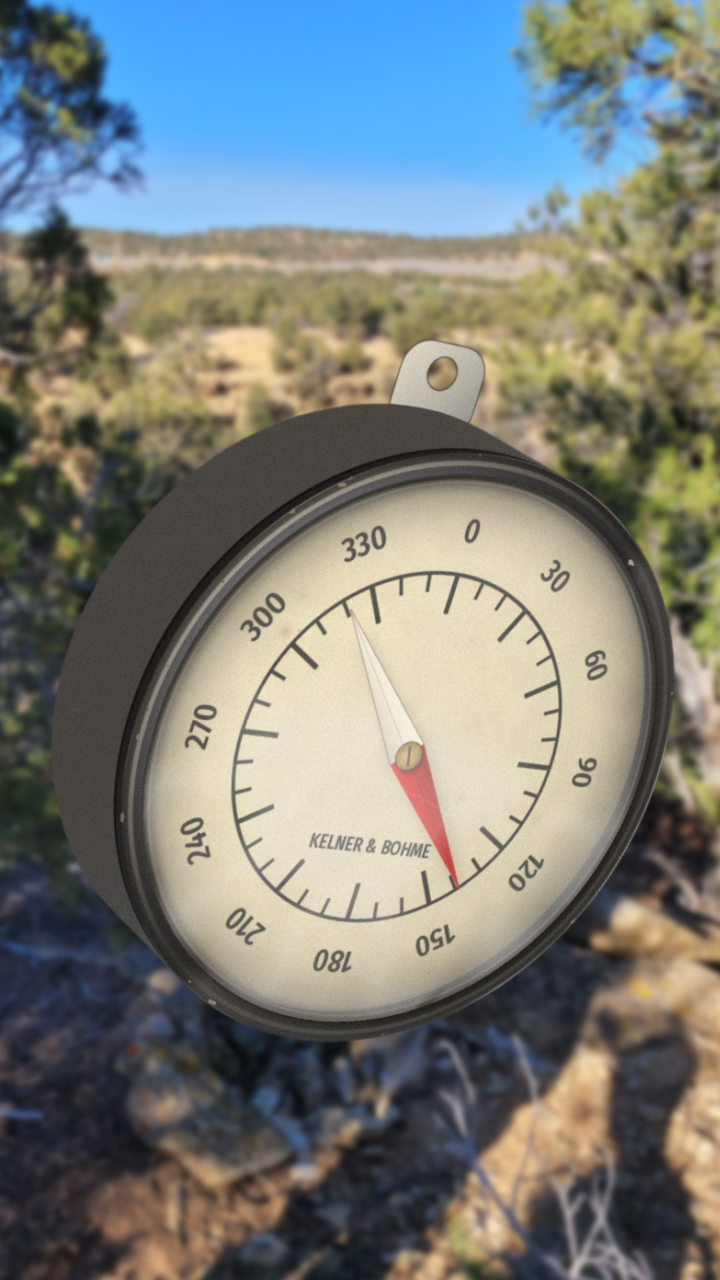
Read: 140°
